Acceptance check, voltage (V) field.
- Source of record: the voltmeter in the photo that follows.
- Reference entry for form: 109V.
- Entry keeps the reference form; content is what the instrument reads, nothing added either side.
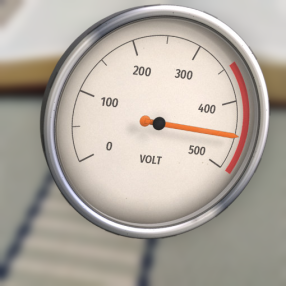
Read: 450V
